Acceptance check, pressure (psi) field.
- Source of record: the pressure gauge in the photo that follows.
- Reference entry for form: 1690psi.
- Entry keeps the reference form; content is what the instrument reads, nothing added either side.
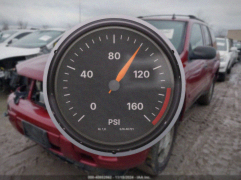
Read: 100psi
